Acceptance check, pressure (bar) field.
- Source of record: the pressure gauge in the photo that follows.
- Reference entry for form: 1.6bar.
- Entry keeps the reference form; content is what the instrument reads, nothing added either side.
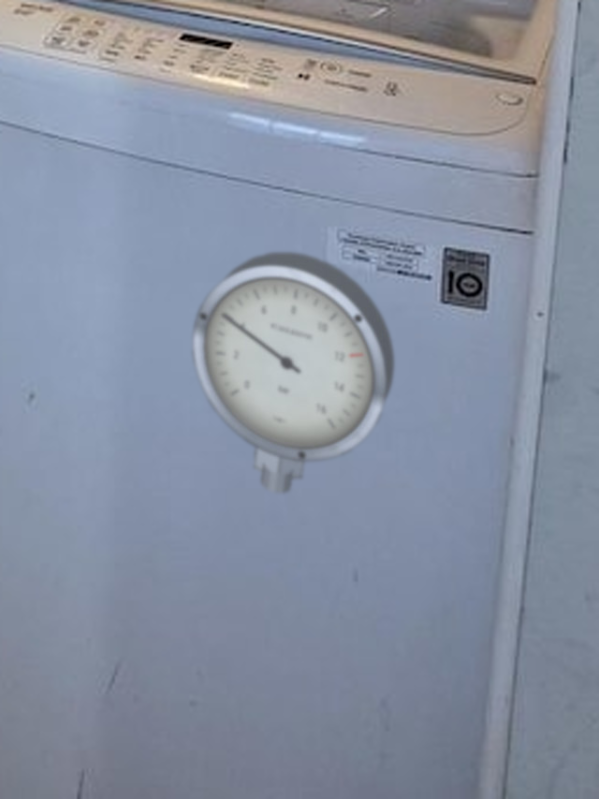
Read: 4bar
